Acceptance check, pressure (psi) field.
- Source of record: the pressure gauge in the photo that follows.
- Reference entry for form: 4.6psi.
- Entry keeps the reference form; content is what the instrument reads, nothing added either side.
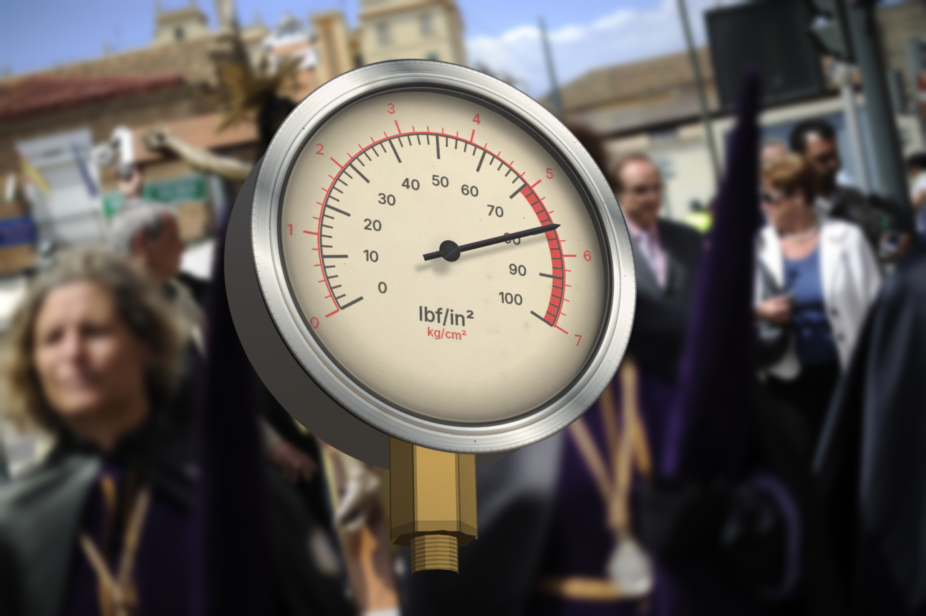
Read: 80psi
